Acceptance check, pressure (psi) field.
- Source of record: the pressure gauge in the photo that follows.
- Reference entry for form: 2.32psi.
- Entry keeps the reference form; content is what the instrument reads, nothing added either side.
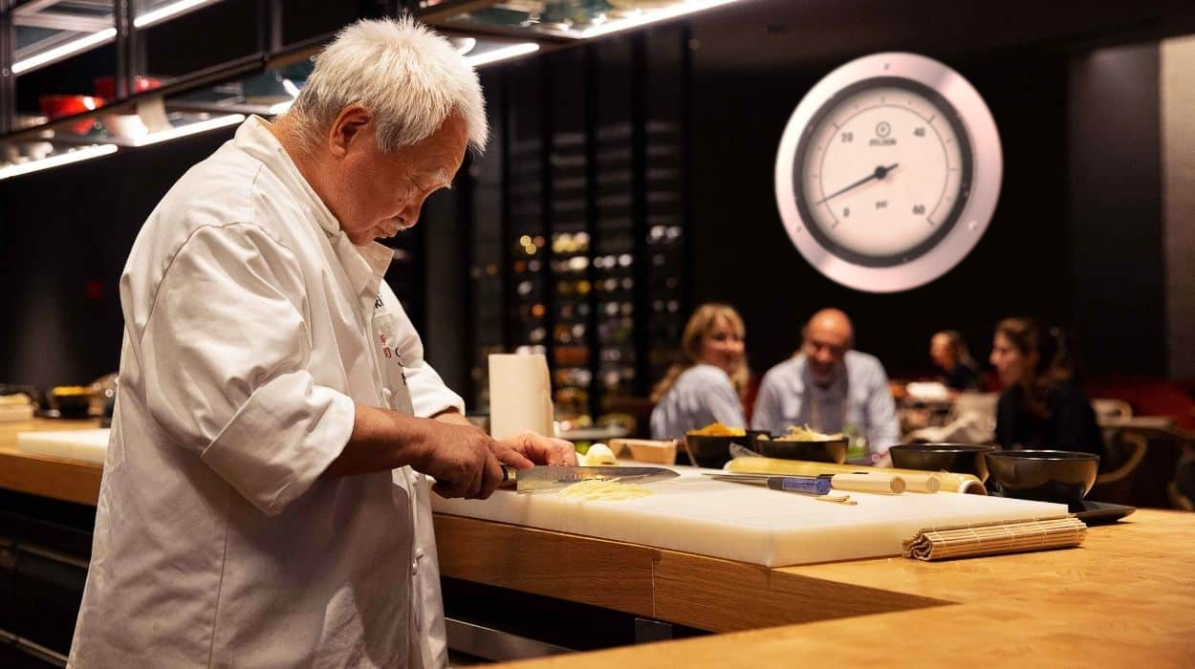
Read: 5psi
